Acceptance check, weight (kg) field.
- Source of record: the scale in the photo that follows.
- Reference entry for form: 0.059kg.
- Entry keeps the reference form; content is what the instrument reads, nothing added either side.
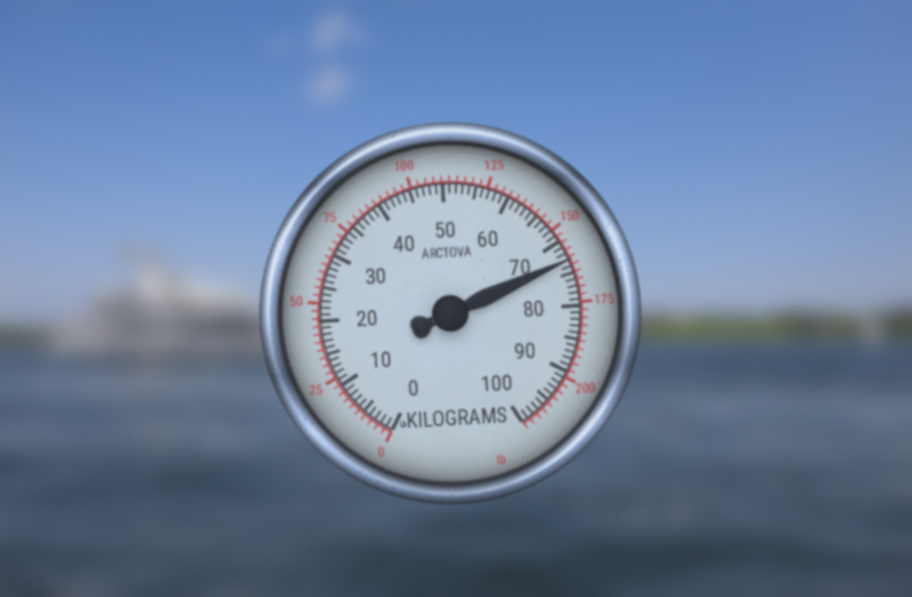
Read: 73kg
